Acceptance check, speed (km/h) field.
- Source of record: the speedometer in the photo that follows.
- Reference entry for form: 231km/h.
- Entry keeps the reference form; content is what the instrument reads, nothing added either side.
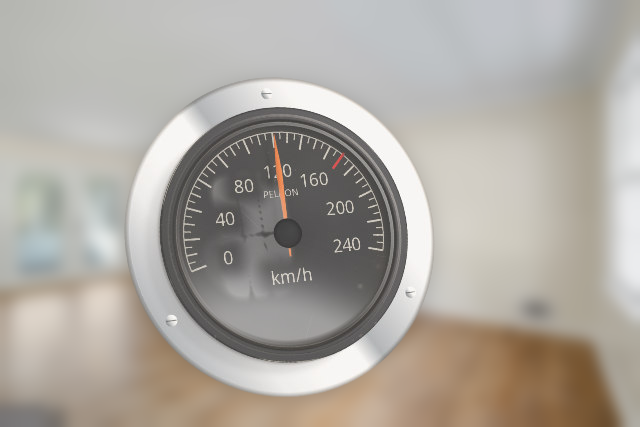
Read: 120km/h
